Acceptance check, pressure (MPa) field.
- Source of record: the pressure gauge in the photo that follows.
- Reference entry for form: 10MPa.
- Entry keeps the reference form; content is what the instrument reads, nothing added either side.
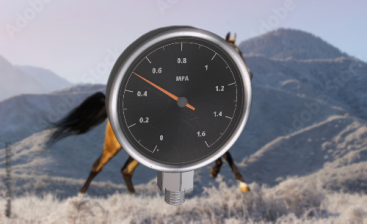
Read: 0.5MPa
